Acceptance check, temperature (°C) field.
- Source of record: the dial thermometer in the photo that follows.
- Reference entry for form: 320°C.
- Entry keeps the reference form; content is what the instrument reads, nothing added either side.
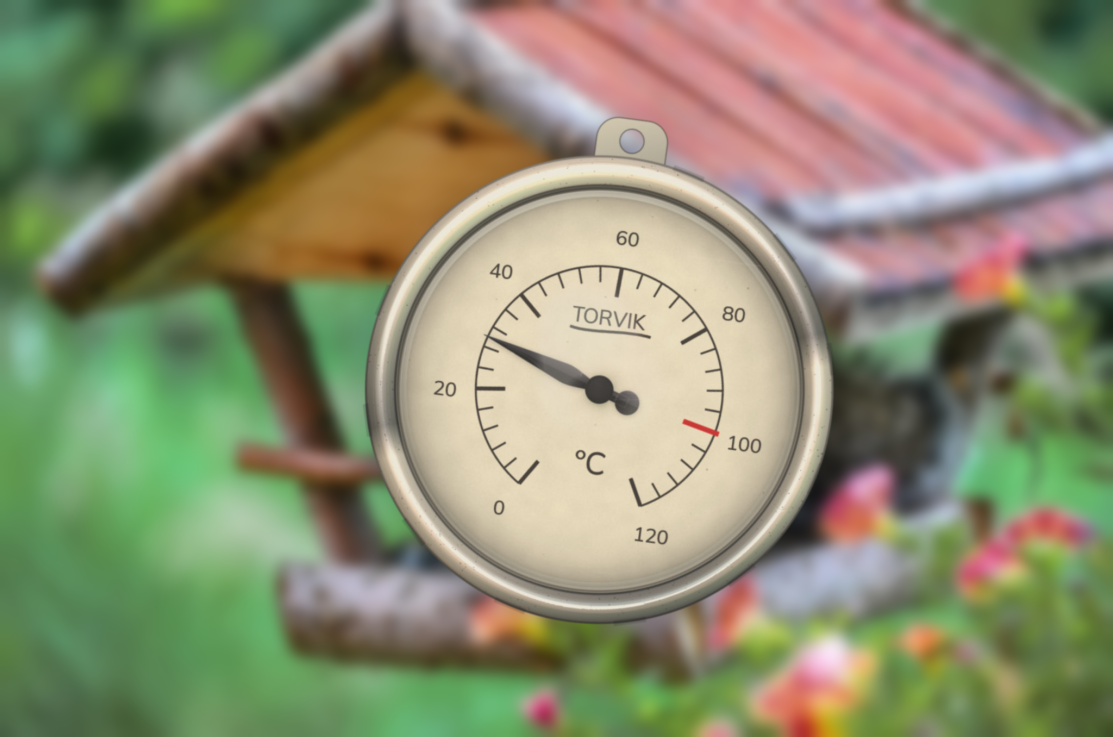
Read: 30°C
